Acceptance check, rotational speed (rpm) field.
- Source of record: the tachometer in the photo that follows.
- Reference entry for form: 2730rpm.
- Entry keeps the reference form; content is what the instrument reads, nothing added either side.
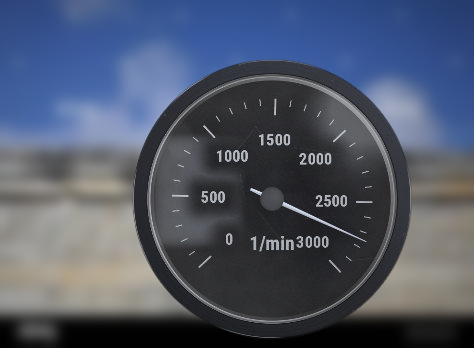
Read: 2750rpm
